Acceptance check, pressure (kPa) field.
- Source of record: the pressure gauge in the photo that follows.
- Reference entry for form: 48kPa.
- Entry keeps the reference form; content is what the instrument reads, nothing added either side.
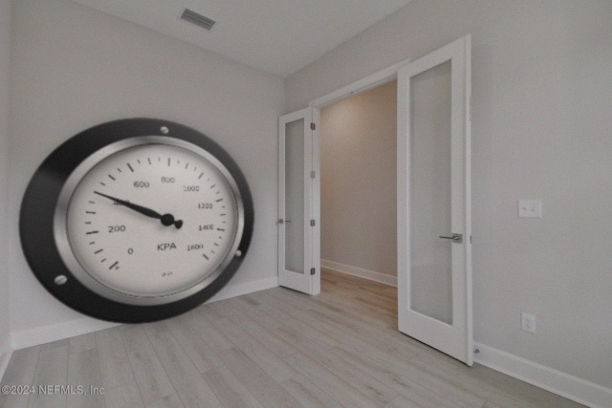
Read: 400kPa
